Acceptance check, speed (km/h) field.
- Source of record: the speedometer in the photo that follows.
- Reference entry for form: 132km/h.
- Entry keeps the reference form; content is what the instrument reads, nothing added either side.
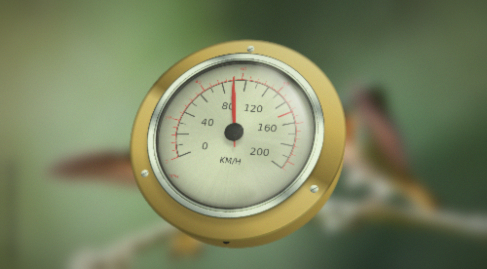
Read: 90km/h
